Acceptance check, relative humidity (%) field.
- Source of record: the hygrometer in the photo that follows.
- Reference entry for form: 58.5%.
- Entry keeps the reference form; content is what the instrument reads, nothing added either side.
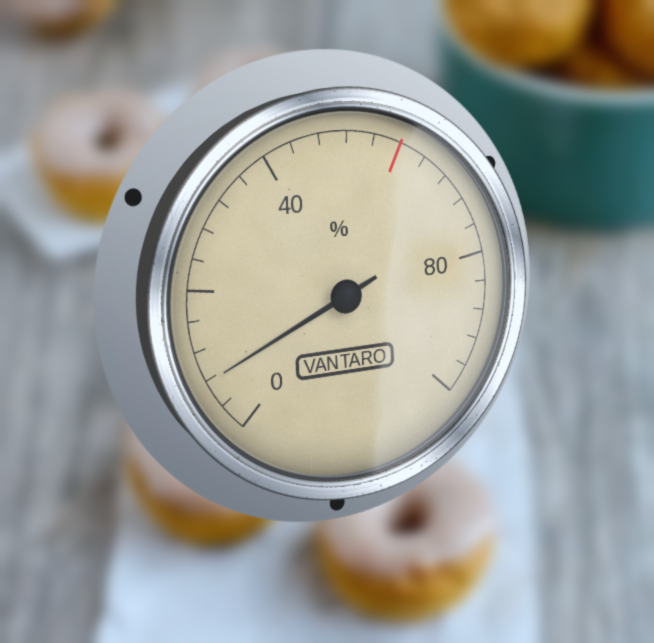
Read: 8%
